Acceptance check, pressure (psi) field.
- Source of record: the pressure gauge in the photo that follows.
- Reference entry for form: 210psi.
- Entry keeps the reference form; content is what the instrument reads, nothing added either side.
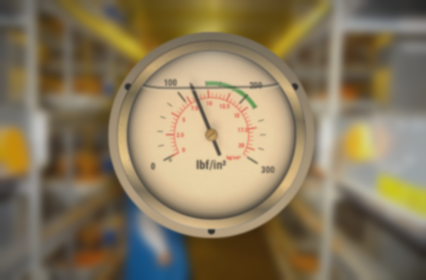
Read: 120psi
